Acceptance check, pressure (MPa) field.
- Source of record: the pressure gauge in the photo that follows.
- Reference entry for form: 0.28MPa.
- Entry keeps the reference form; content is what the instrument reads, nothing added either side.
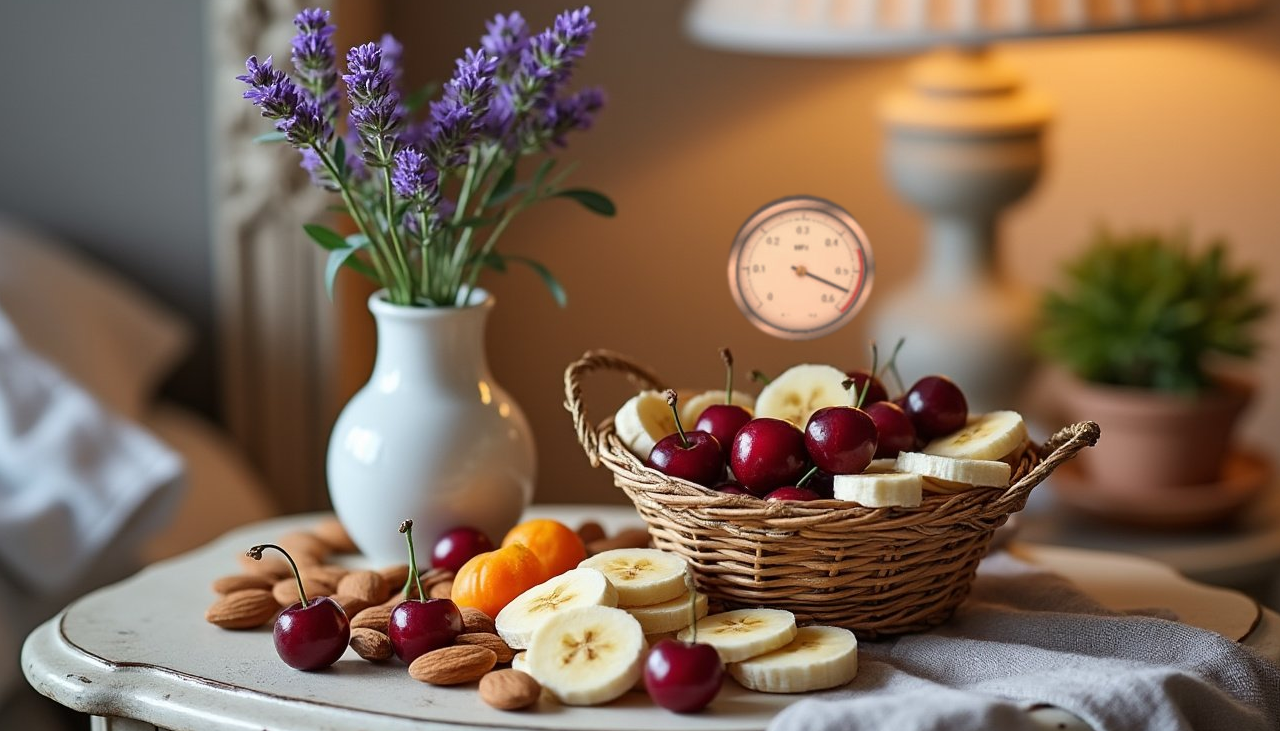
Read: 0.55MPa
